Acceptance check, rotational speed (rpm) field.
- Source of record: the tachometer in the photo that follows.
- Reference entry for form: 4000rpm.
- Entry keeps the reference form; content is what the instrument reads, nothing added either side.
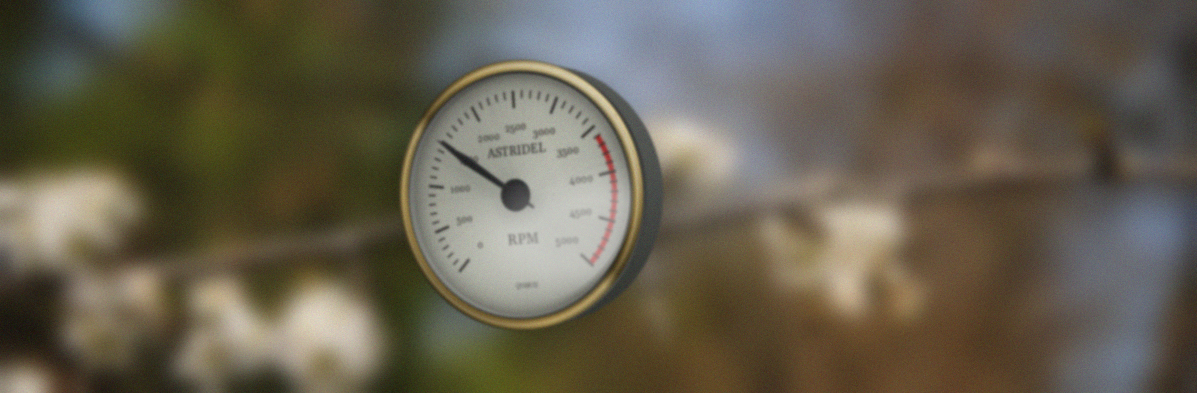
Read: 1500rpm
